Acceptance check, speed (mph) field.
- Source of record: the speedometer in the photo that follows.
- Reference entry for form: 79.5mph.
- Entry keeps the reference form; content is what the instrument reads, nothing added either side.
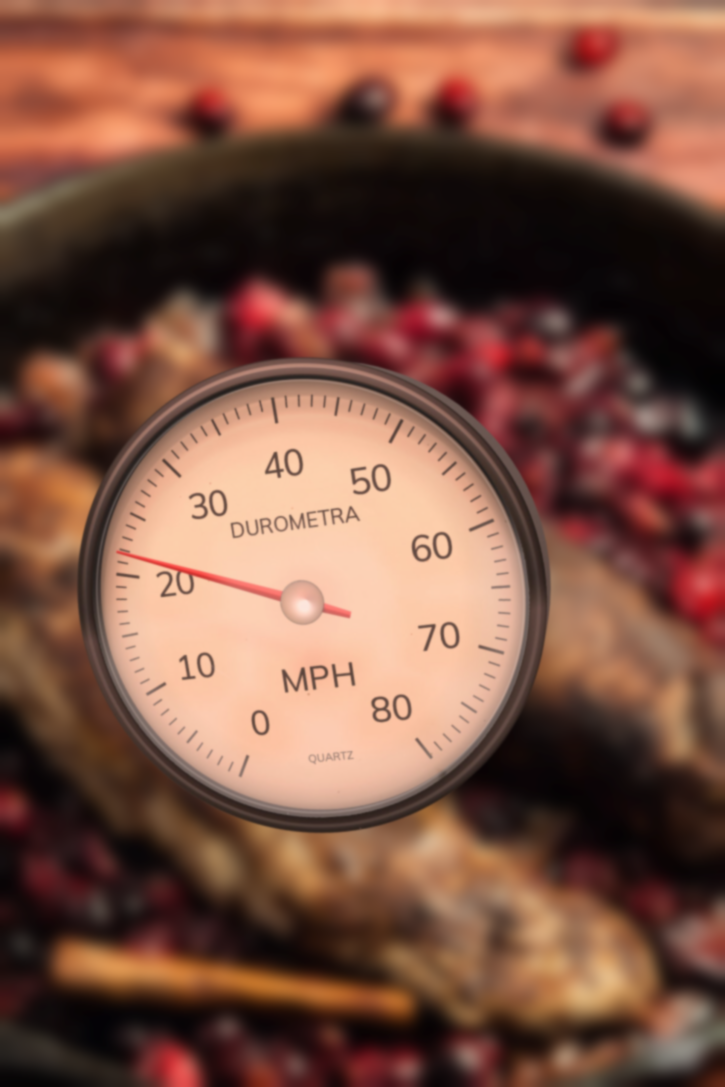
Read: 22mph
